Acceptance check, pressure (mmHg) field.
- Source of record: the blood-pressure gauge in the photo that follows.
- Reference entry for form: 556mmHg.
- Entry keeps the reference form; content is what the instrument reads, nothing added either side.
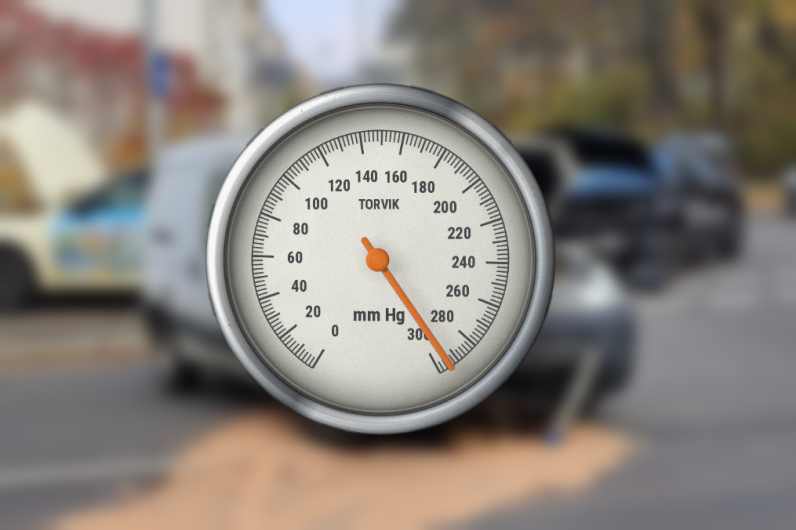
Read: 294mmHg
